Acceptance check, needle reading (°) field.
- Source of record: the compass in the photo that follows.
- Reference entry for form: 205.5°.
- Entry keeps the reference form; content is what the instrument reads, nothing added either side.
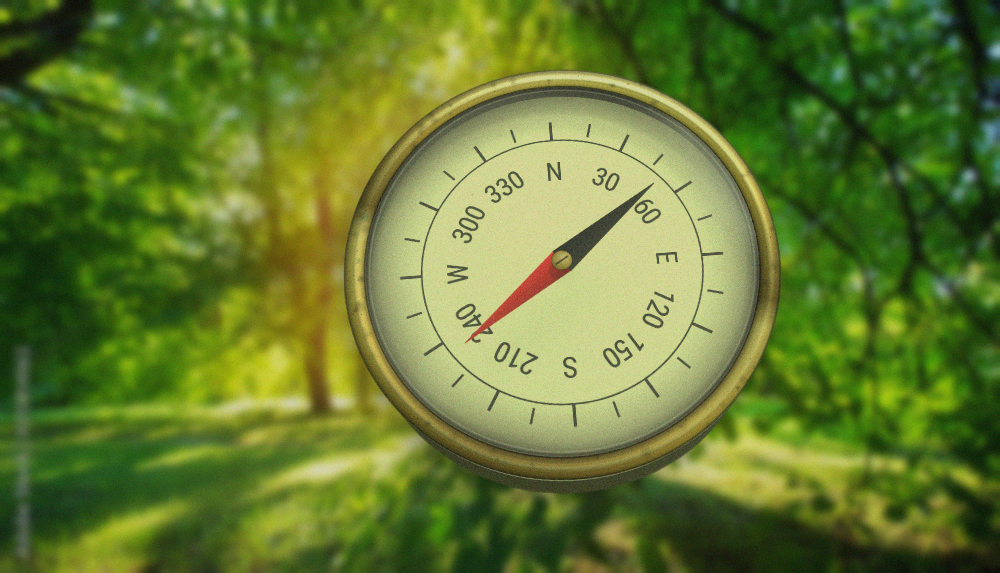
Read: 232.5°
